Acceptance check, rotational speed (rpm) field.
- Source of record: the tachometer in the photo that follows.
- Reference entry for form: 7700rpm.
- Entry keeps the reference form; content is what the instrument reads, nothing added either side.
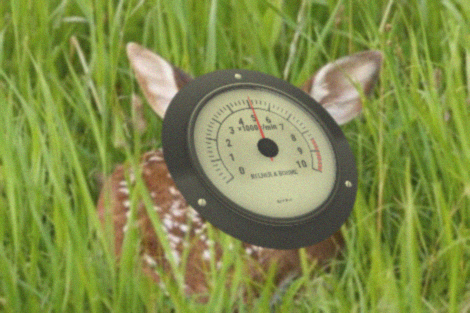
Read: 5000rpm
